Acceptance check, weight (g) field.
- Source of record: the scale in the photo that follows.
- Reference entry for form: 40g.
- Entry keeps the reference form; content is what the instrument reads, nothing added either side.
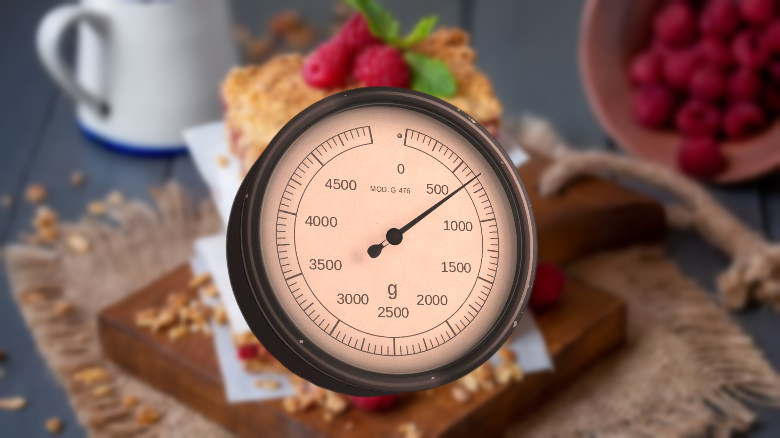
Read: 650g
